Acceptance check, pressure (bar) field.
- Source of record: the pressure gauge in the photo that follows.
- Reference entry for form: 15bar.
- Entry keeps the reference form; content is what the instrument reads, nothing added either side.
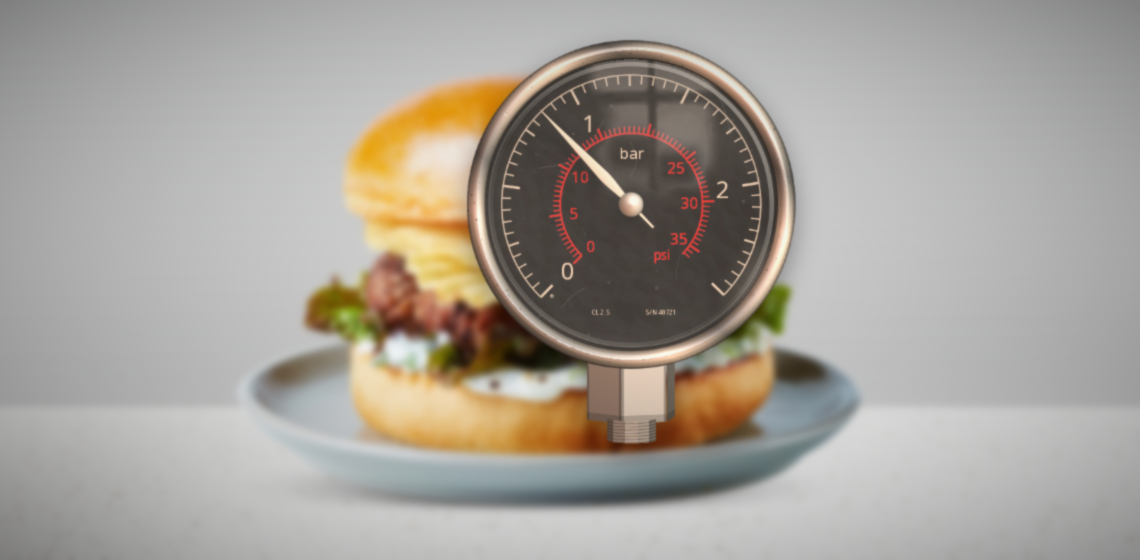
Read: 0.85bar
